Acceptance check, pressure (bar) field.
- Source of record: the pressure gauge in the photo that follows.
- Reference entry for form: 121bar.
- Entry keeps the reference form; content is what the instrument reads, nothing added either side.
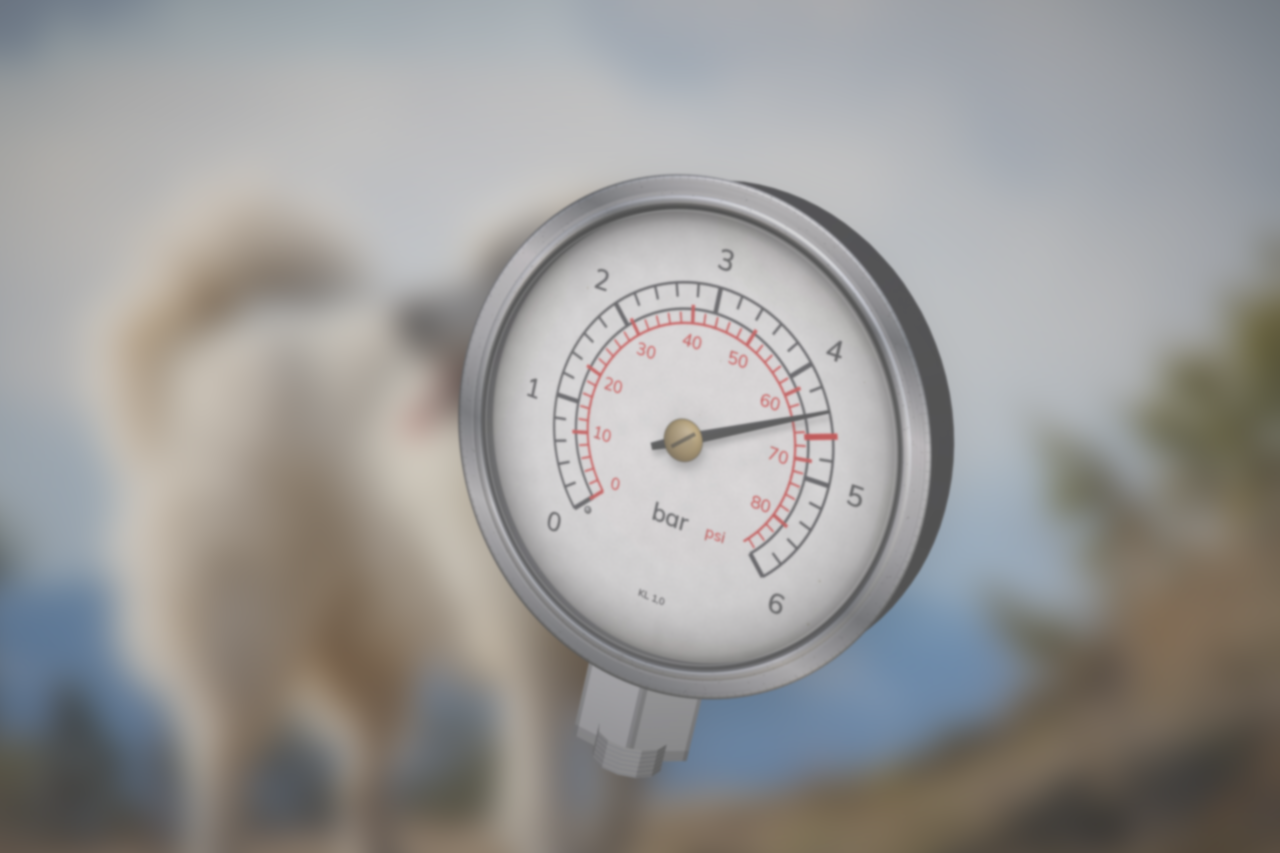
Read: 4.4bar
